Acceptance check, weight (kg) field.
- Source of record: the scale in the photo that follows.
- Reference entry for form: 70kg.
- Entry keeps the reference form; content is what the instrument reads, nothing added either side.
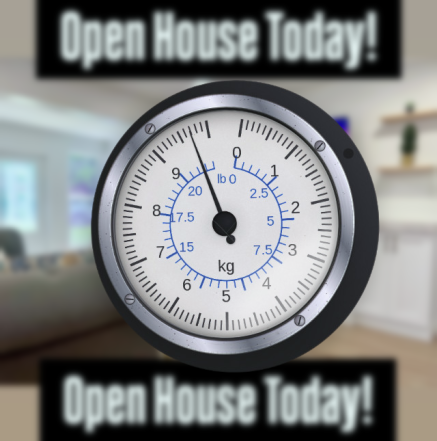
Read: 9.7kg
